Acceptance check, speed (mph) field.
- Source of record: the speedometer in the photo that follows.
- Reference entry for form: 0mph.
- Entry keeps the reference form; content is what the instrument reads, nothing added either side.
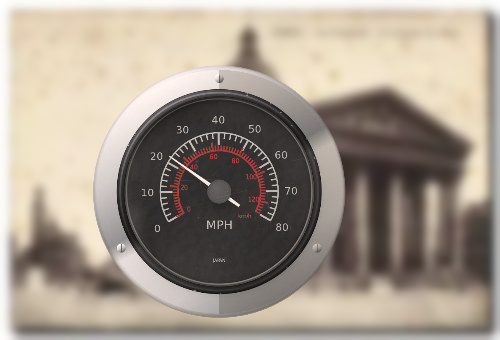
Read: 22mph
